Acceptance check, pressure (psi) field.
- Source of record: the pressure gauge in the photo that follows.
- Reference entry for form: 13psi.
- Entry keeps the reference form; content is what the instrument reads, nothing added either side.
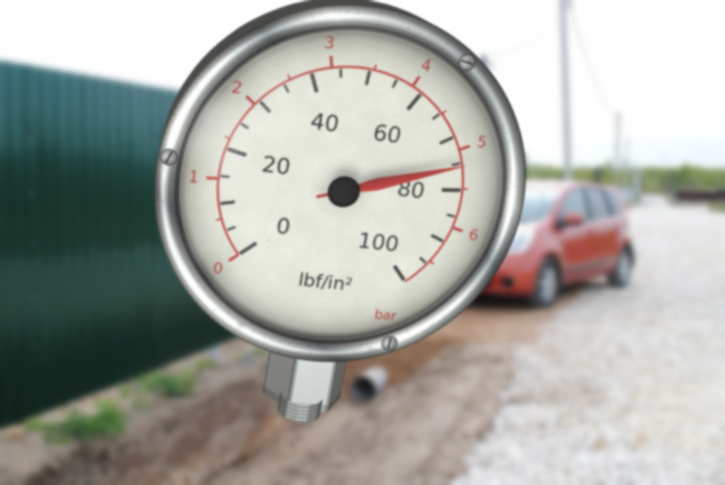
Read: 75psi
